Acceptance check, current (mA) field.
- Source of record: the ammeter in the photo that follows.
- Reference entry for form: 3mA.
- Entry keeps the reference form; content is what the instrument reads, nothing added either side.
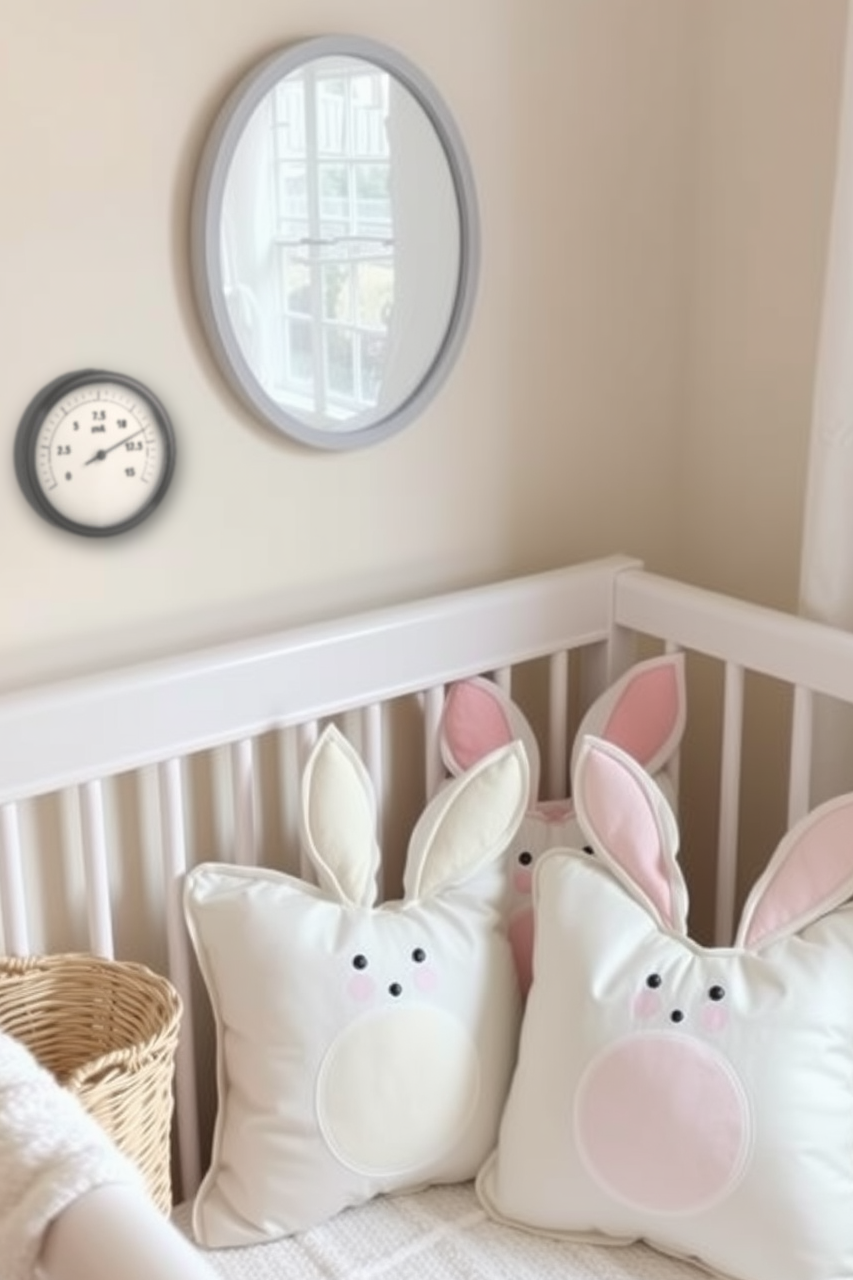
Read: 11.5mA
